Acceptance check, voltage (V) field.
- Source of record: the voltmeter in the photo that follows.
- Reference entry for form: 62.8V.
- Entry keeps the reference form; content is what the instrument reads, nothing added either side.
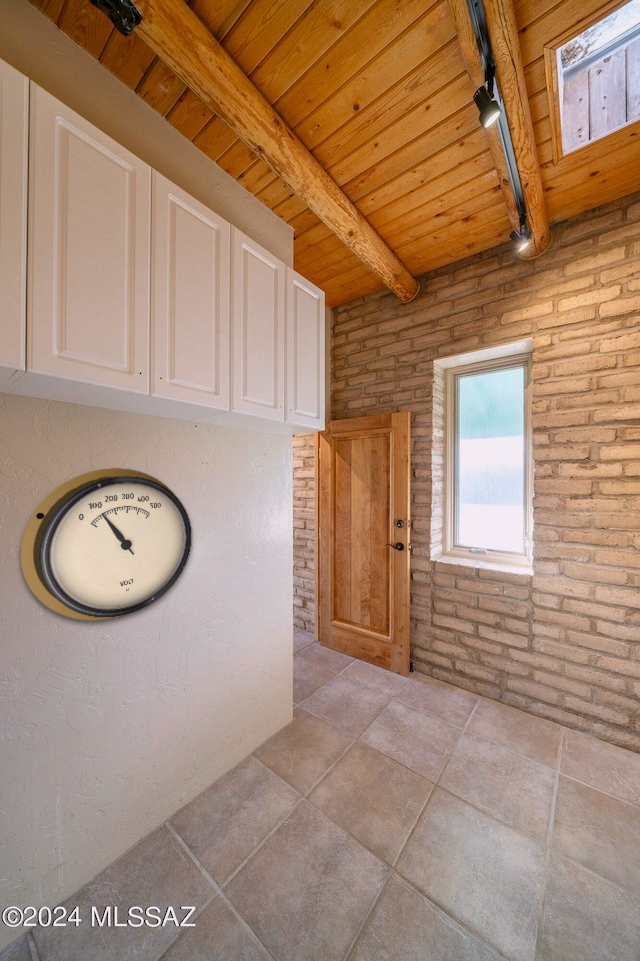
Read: 100V
